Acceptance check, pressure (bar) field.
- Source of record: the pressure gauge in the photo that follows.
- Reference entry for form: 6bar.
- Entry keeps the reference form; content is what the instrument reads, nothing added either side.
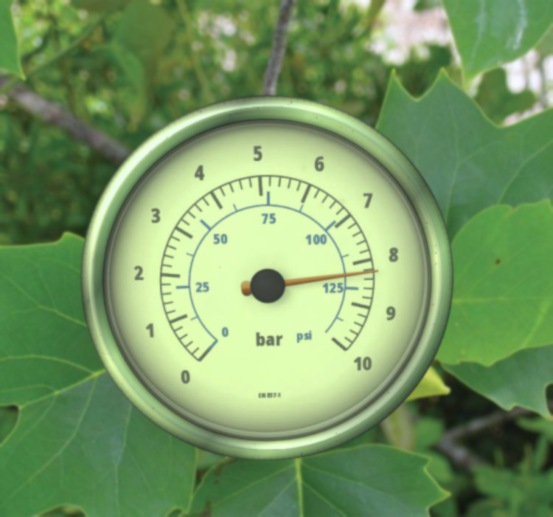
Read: 8.2bar
